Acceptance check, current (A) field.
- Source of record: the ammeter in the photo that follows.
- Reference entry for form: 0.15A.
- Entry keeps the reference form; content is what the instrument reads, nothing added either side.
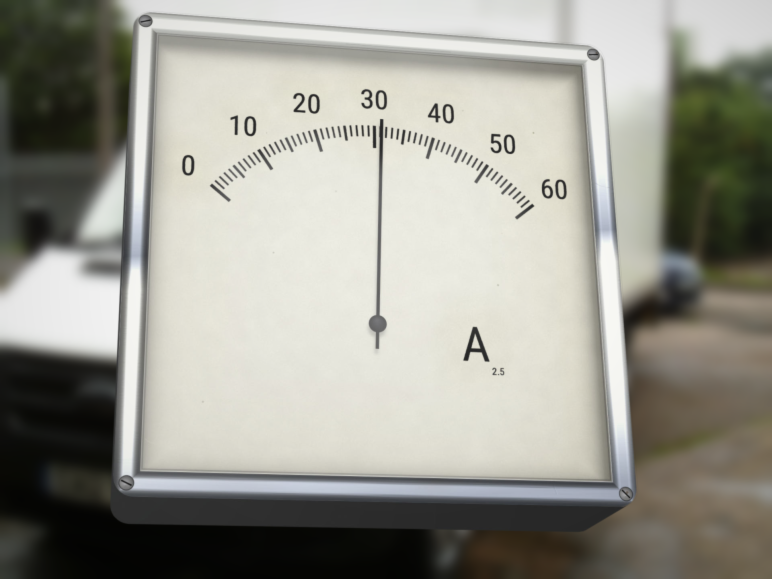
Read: 31A
